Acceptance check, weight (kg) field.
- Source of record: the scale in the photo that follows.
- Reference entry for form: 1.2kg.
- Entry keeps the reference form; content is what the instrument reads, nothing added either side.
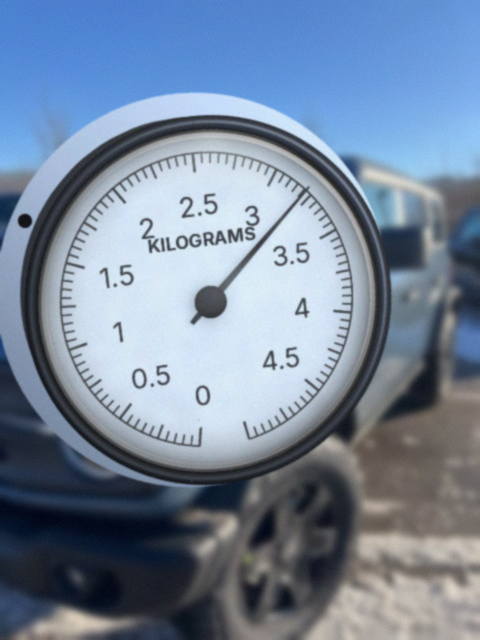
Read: 3.2kg
